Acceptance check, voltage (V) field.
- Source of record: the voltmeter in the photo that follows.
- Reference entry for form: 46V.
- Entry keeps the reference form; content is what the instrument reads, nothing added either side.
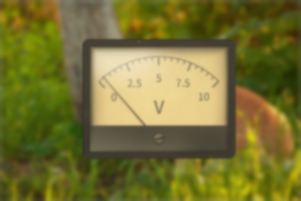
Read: 0.5V
